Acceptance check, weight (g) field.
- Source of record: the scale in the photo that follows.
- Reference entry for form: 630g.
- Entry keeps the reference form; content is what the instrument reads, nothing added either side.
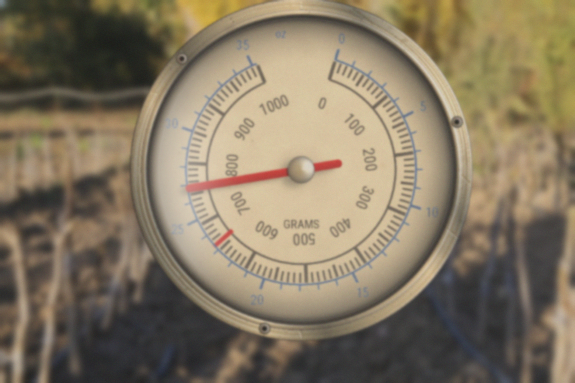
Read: 760g
